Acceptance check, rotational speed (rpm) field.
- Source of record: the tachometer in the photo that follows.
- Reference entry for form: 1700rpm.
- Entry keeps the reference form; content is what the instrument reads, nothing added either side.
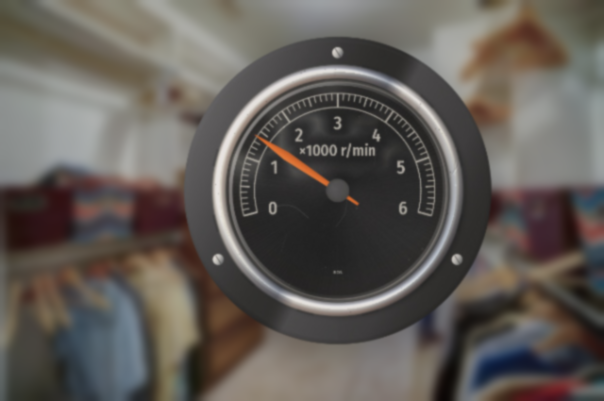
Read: 1400rpm
